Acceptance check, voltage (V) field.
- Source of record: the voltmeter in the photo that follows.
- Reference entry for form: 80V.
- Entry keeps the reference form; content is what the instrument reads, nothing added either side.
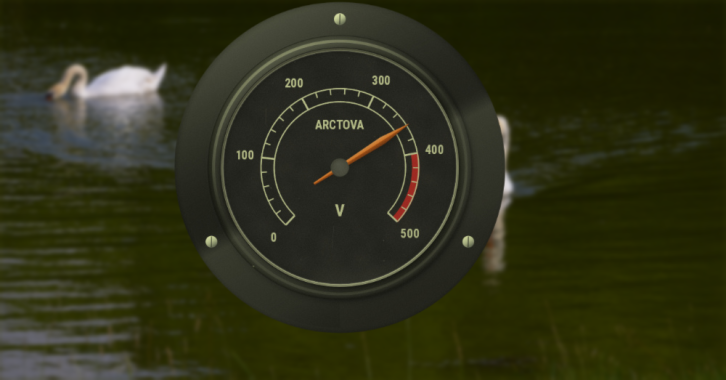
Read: 360V
